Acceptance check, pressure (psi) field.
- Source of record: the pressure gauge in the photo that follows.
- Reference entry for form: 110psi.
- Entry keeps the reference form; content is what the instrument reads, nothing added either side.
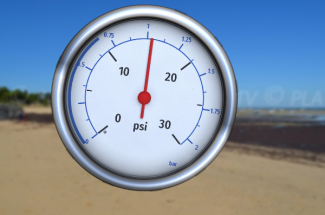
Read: 15psi
